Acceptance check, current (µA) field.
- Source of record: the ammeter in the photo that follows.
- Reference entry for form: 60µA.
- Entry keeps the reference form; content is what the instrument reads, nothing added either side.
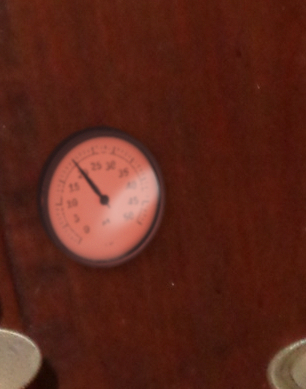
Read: 20µA
